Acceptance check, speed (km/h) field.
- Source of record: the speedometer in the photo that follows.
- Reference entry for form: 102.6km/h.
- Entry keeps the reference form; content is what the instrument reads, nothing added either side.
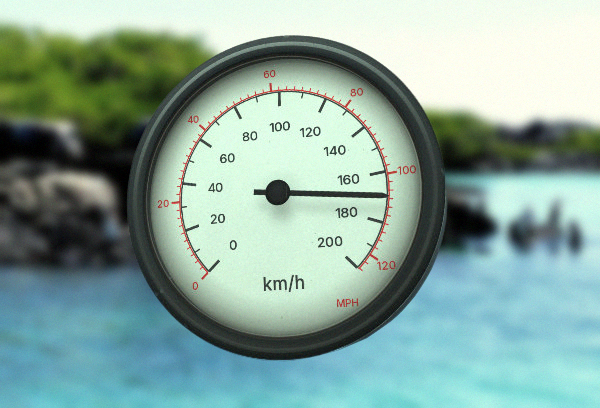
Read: 170km/h
